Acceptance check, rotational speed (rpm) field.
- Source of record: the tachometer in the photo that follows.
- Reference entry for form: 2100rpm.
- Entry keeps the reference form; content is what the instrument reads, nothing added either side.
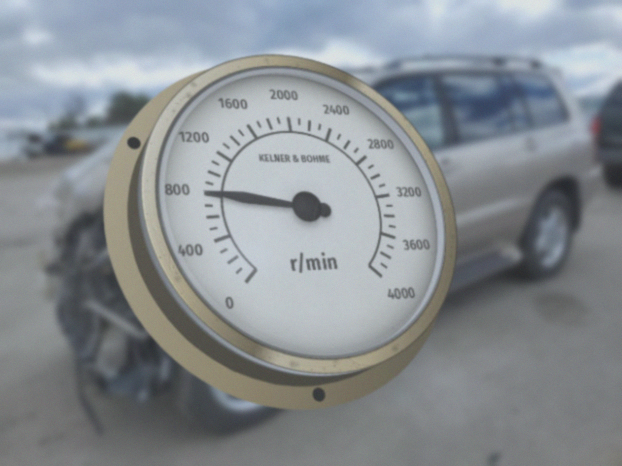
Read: 800rpm
